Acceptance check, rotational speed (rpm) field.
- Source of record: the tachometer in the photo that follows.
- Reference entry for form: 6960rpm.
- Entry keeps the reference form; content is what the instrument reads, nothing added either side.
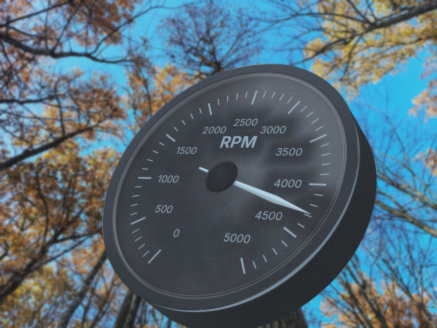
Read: 4300rpm
